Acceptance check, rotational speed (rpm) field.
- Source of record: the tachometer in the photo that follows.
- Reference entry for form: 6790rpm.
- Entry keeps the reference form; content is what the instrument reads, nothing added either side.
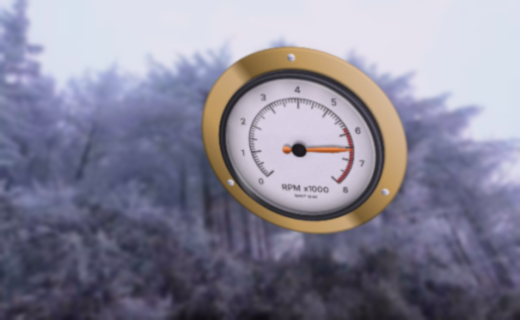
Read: 6500rpm
